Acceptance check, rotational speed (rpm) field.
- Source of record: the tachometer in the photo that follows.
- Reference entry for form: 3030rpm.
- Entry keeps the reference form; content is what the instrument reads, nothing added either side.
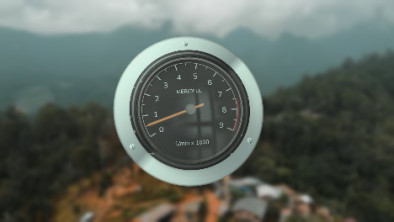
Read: 500rpm
